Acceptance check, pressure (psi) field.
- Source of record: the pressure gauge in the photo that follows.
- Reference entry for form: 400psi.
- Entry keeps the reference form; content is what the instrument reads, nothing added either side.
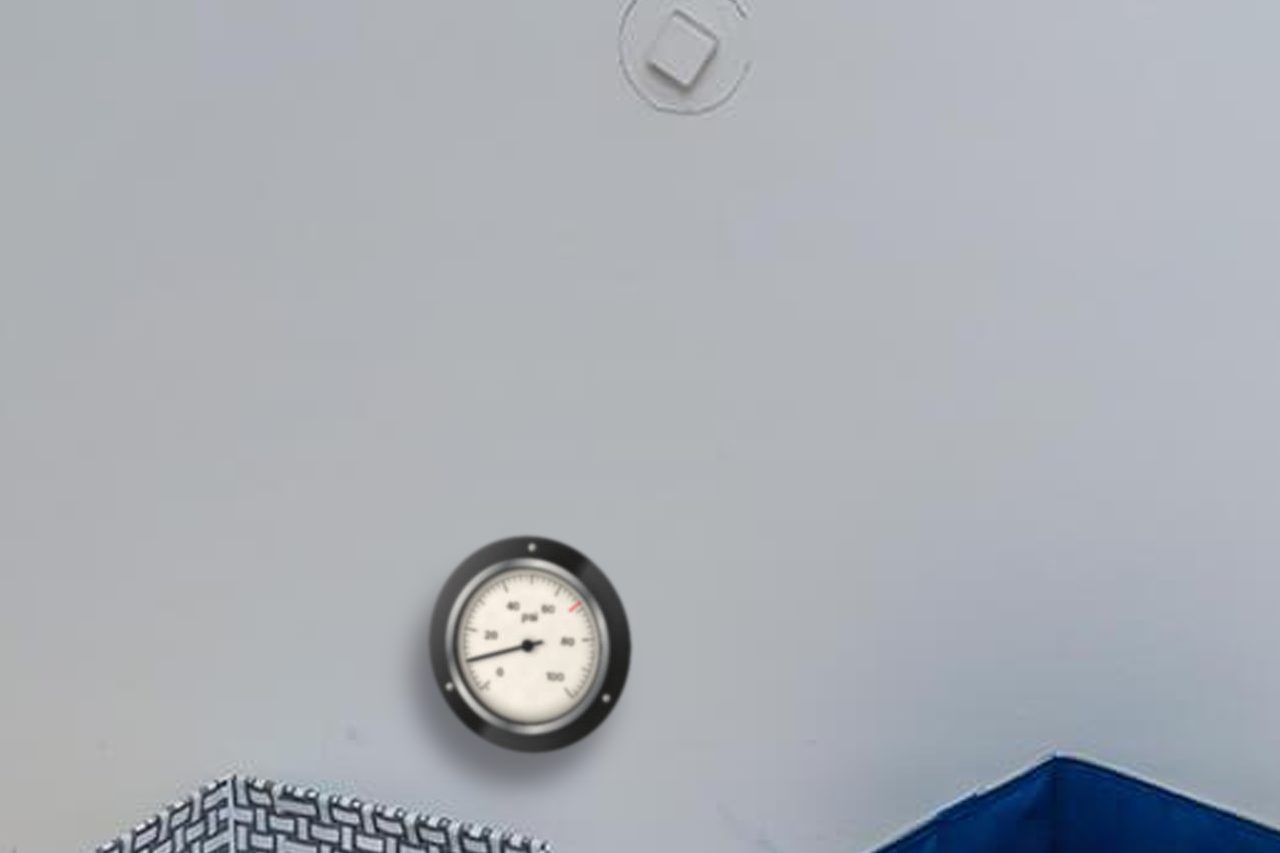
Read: 10psi
